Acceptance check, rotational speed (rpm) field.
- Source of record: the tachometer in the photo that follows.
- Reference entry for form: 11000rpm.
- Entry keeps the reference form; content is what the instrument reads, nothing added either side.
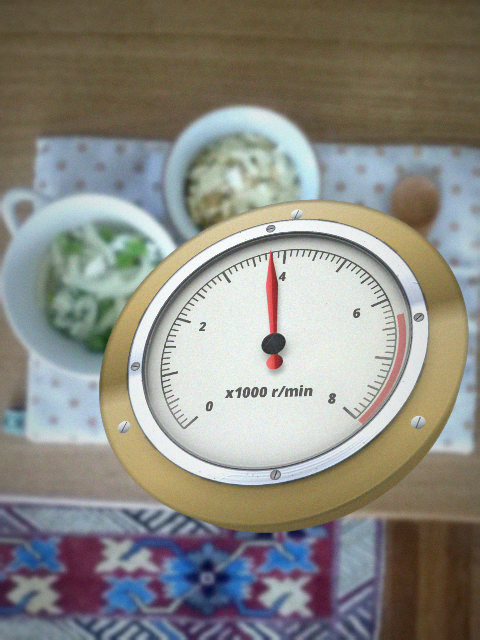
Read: 3800rpm
